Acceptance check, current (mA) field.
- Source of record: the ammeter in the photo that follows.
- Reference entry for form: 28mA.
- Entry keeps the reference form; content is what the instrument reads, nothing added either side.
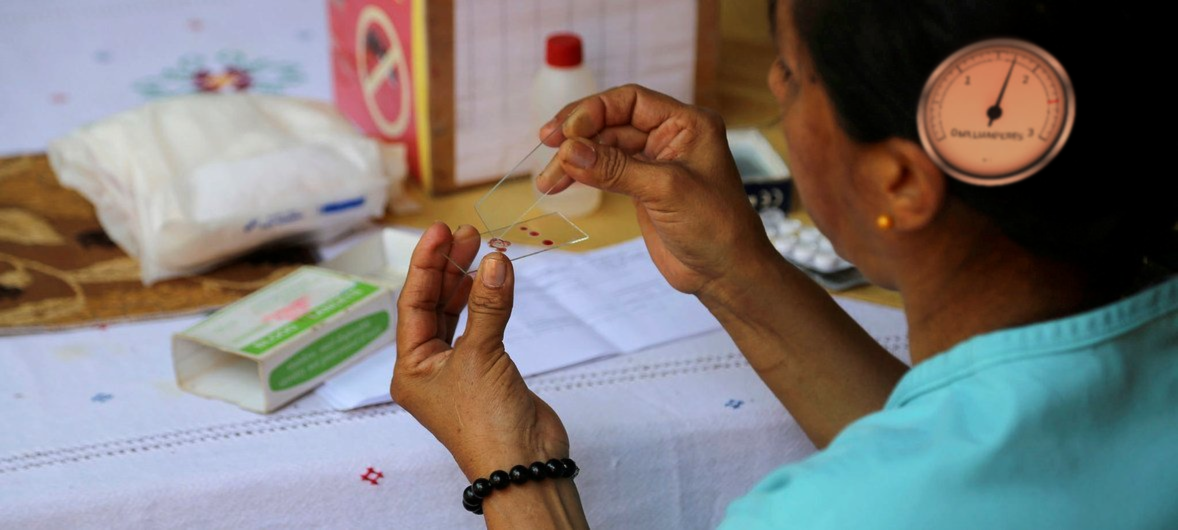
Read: 1.7mA
